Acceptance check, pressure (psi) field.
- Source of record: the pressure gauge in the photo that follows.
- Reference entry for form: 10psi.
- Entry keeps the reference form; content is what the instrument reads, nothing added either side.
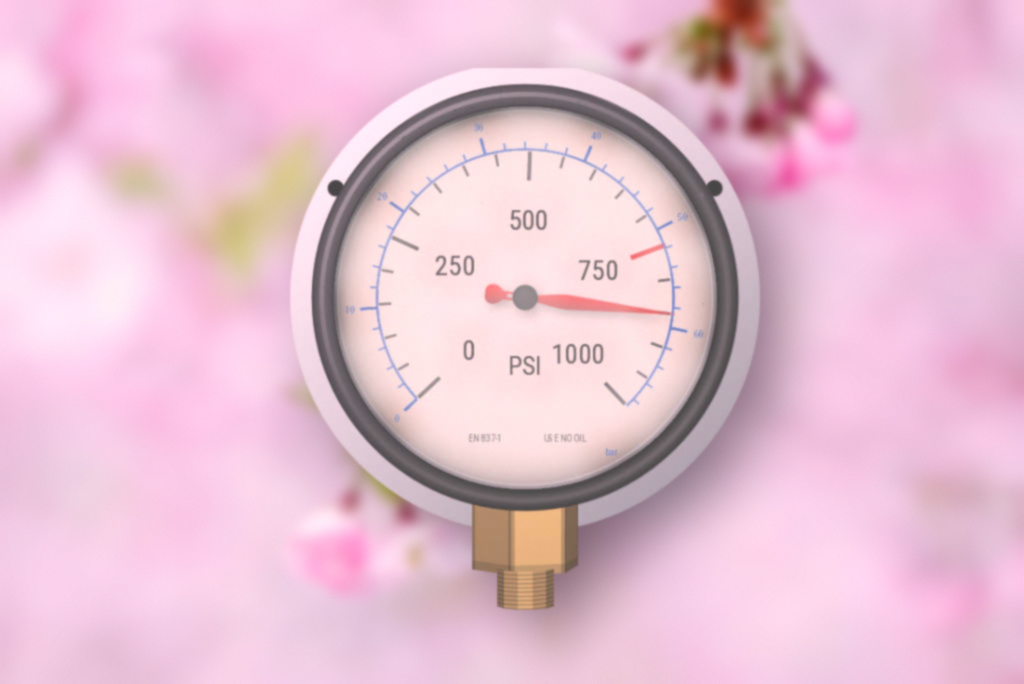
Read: 850psi
